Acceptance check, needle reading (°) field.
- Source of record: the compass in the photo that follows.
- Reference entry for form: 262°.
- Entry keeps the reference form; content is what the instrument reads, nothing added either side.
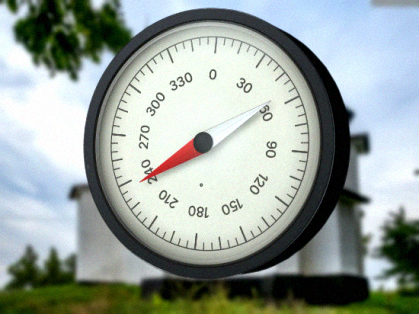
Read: 235°
